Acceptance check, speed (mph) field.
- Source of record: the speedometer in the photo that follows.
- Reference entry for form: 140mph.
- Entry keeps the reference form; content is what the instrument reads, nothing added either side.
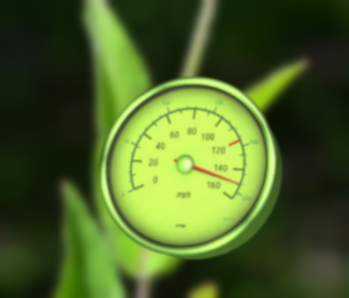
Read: 150mph
